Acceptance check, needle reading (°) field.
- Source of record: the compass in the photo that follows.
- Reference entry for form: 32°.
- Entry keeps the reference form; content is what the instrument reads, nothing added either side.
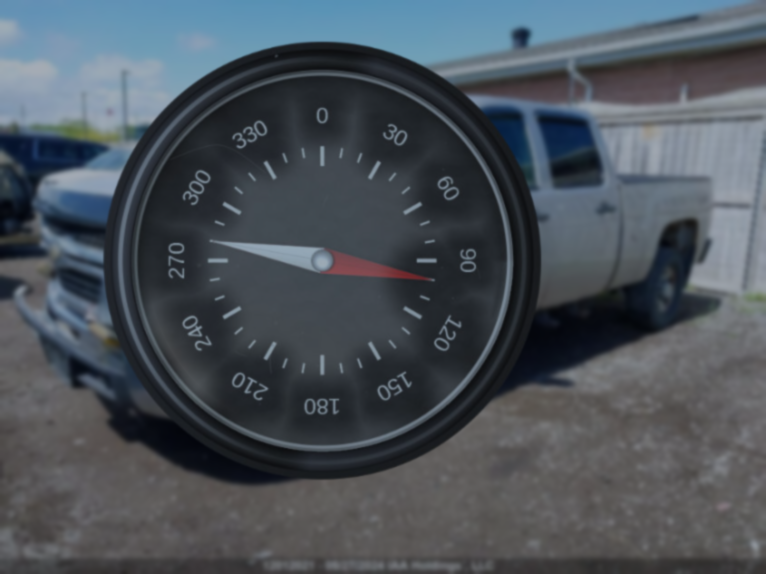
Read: 100°
